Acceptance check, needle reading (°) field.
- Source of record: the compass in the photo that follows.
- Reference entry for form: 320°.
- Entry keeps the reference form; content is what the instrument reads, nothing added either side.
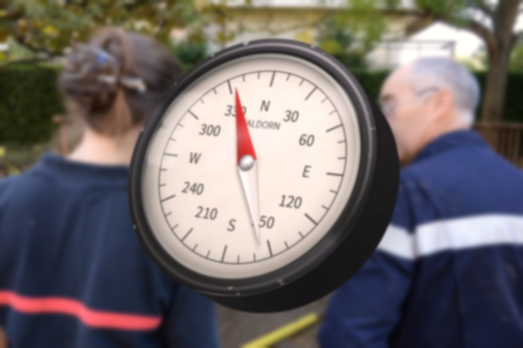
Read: 335°
